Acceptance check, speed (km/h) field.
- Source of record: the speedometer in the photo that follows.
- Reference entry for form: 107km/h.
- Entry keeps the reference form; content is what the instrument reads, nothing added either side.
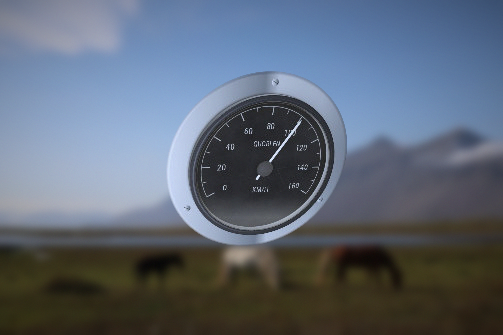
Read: 100km/h
